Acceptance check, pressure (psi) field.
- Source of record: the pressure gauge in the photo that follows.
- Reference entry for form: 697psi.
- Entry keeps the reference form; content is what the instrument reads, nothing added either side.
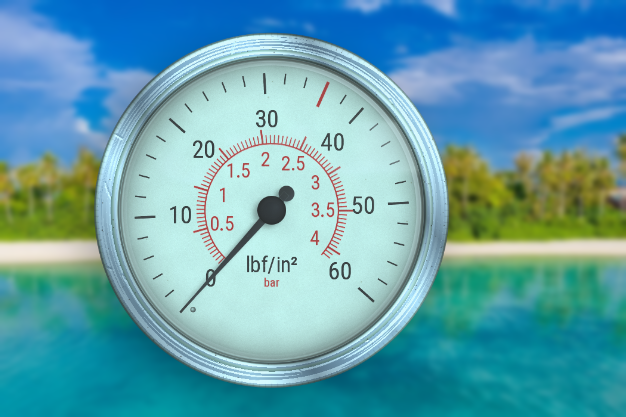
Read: 0psi
